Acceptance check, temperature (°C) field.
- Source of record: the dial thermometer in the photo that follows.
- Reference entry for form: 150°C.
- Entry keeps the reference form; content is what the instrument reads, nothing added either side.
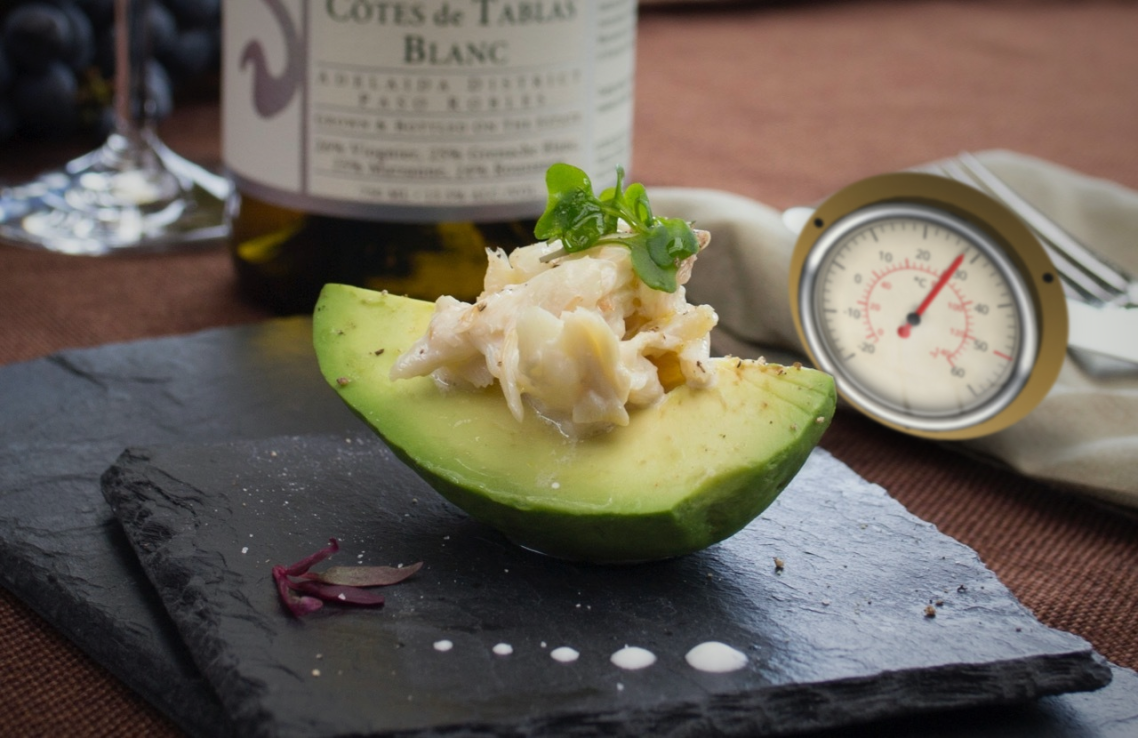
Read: 28°C
